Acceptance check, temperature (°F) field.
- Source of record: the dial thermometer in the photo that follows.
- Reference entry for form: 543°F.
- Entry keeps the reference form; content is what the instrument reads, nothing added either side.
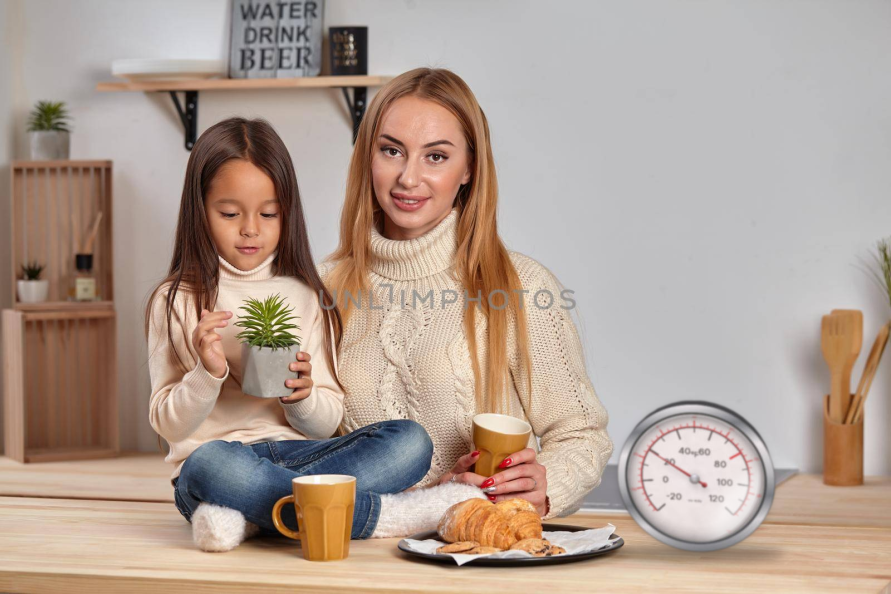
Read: 20°F
